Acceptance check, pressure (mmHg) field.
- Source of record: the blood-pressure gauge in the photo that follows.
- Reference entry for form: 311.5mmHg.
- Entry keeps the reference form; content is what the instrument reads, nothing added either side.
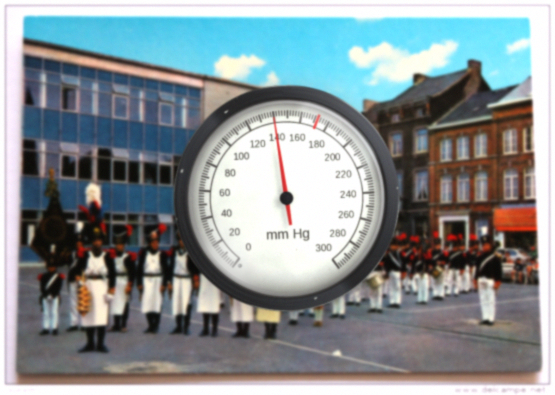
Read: 140mmHg
